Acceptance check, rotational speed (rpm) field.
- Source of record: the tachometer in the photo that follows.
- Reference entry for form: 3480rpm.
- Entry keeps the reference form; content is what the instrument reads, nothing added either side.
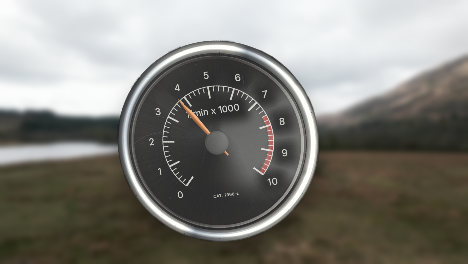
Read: 3800rpm
